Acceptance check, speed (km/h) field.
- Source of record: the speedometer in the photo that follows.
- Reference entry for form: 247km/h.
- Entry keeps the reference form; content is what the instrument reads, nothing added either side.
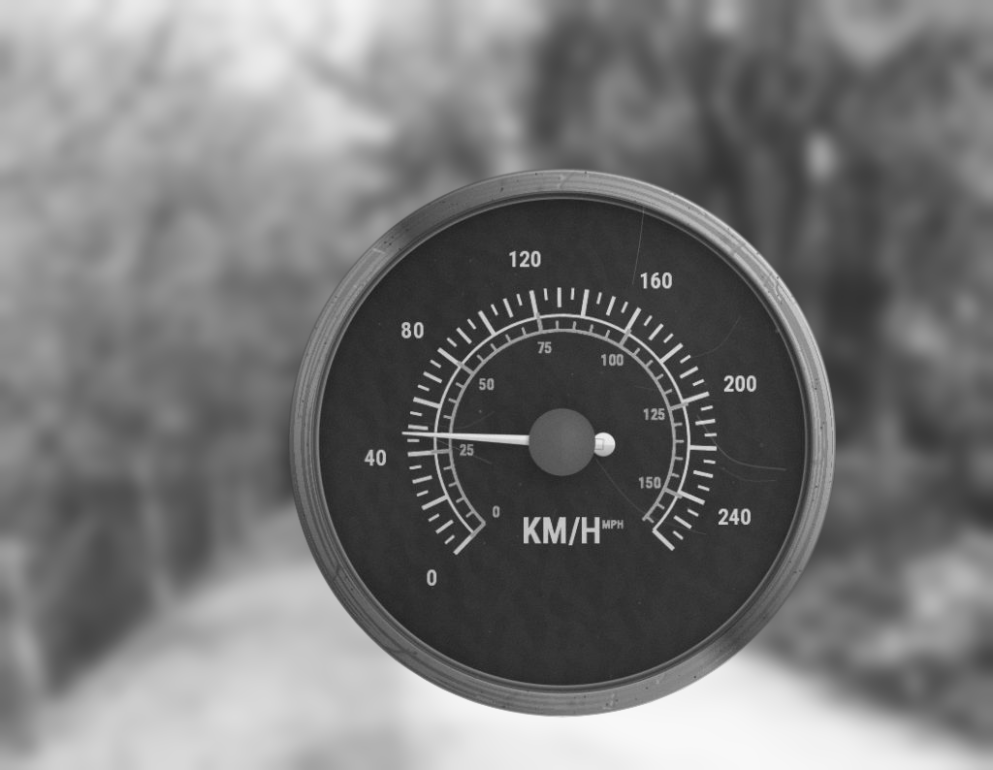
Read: 47.5km/h
